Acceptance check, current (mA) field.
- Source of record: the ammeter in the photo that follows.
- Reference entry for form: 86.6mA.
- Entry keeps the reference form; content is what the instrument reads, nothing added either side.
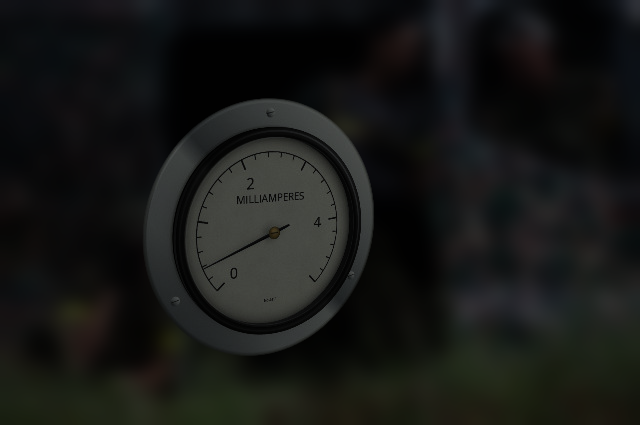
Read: 0.4mA
